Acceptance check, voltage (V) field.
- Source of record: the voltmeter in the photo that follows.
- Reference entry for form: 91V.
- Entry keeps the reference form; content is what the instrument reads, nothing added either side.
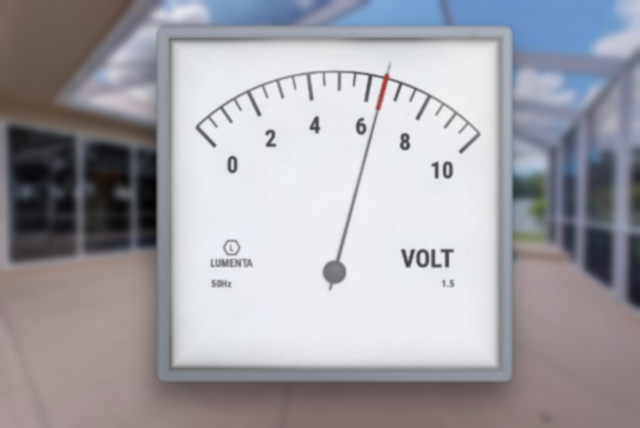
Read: 6.5V
